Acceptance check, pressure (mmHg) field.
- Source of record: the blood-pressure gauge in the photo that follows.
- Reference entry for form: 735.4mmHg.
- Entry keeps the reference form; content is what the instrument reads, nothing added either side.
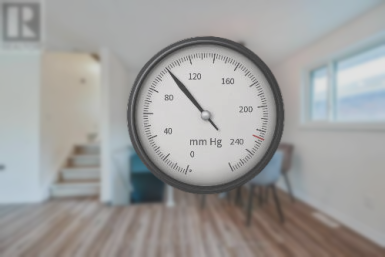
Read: 100mmHg
